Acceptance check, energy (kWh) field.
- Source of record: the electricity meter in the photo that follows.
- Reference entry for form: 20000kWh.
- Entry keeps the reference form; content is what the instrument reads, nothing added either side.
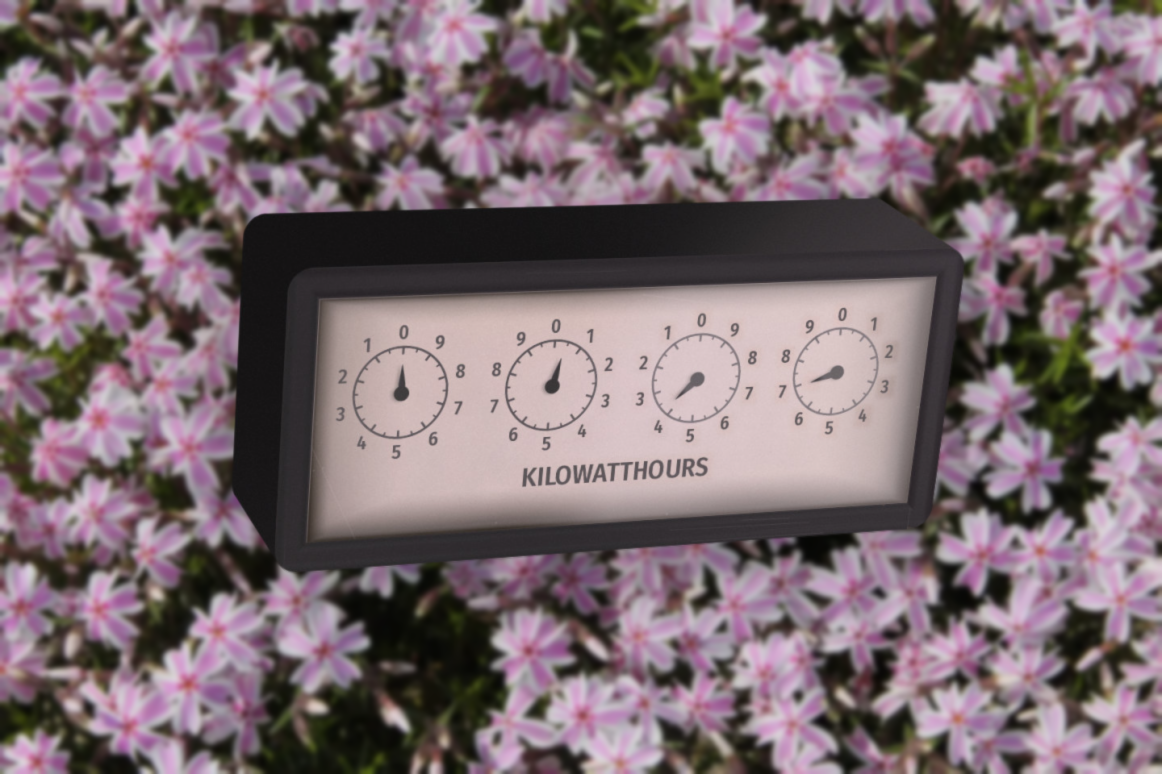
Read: 37kWh
